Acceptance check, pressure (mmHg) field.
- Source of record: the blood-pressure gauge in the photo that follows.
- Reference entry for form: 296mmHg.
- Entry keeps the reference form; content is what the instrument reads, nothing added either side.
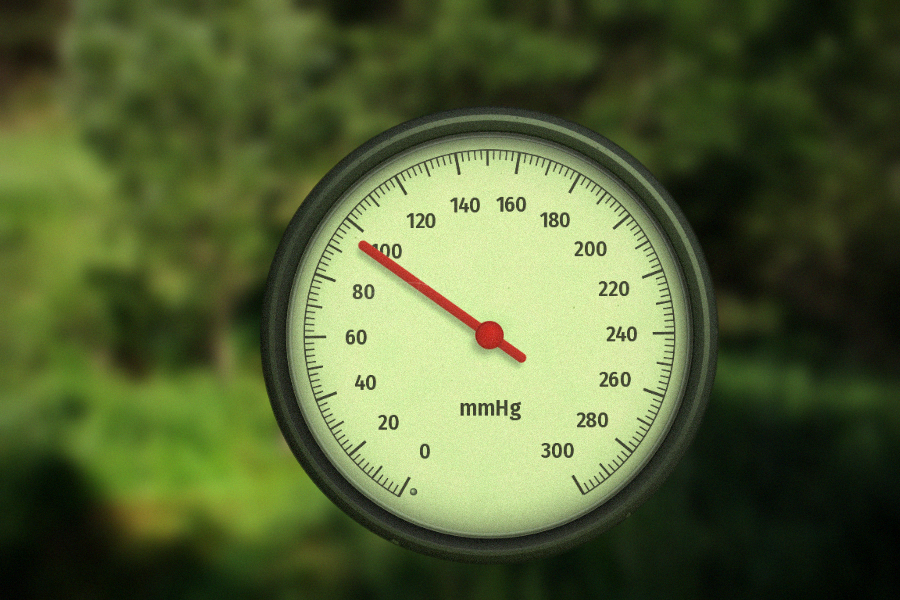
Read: 96mmHg
